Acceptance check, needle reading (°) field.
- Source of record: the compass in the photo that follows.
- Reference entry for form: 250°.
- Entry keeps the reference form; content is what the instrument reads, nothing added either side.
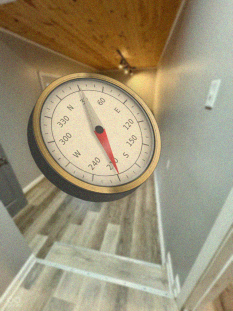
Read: 210°
